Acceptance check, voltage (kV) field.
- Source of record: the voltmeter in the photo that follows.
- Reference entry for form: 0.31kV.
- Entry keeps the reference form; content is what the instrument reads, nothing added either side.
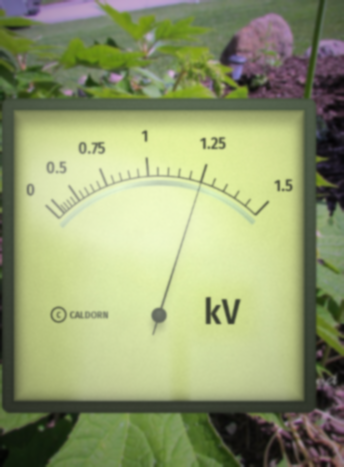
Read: 1.25kV
